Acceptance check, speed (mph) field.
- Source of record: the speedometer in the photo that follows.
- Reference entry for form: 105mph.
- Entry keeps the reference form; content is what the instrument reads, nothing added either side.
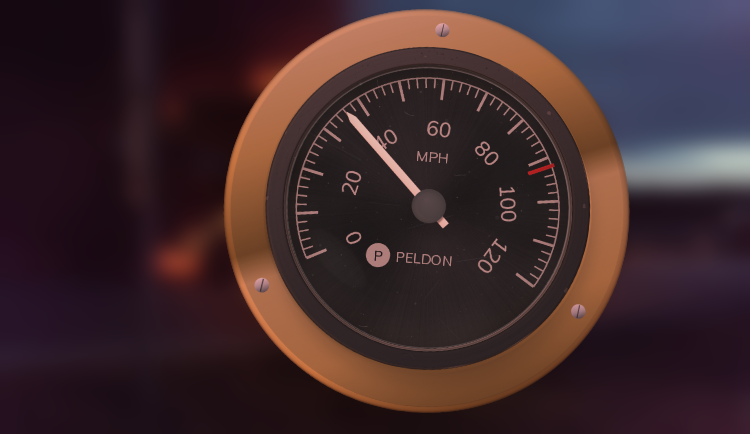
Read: 36mph
